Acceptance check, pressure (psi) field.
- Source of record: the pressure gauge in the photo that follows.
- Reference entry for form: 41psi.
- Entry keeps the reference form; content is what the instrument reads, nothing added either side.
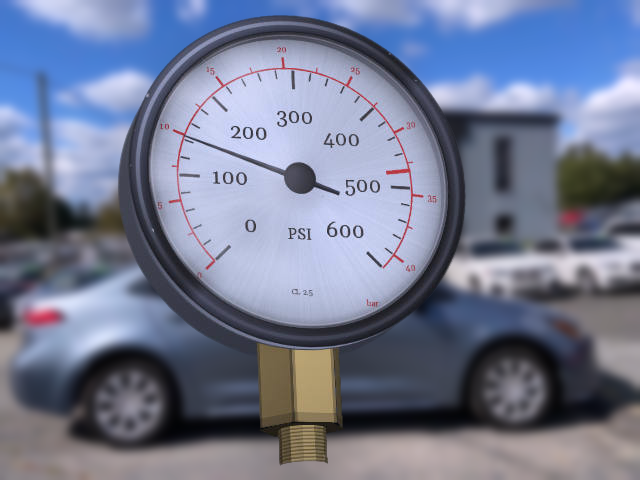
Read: 140psi
